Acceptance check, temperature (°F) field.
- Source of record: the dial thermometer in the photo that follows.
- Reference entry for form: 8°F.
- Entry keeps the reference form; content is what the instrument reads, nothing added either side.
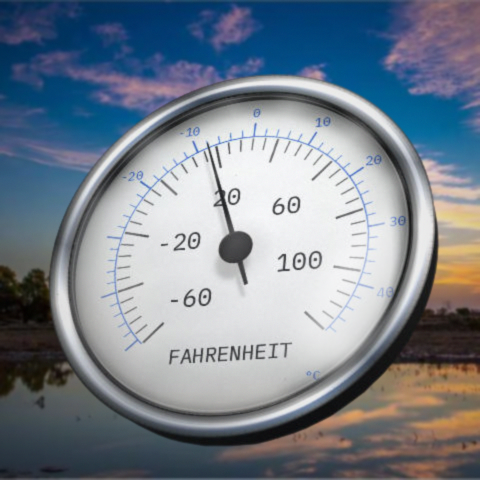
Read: 18°F
